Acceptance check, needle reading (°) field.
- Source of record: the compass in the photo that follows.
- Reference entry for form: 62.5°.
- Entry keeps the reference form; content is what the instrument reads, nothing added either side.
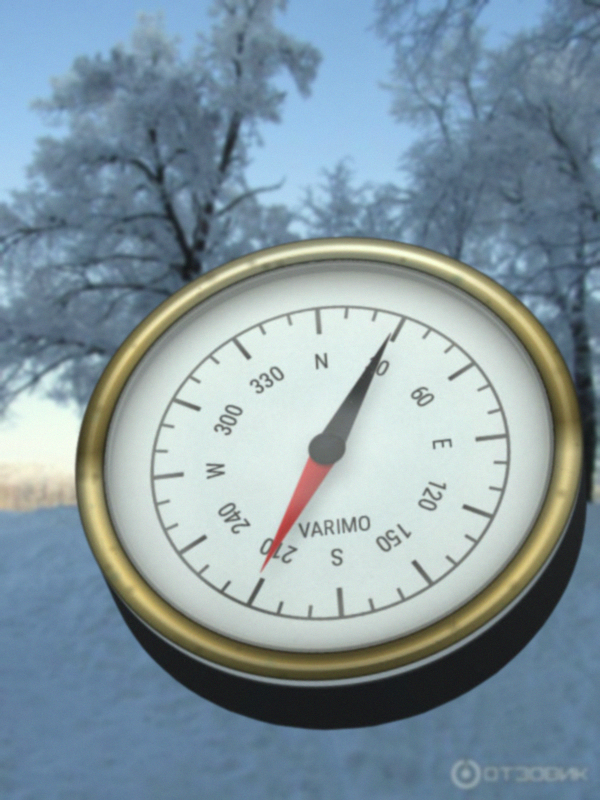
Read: 210°
